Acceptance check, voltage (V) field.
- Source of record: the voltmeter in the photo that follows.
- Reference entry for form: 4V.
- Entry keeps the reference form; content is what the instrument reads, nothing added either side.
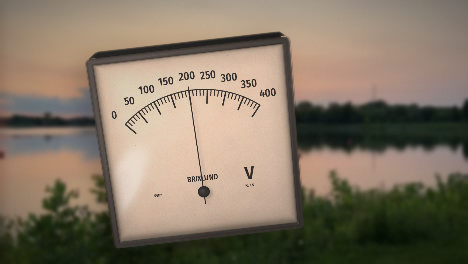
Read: 200V
